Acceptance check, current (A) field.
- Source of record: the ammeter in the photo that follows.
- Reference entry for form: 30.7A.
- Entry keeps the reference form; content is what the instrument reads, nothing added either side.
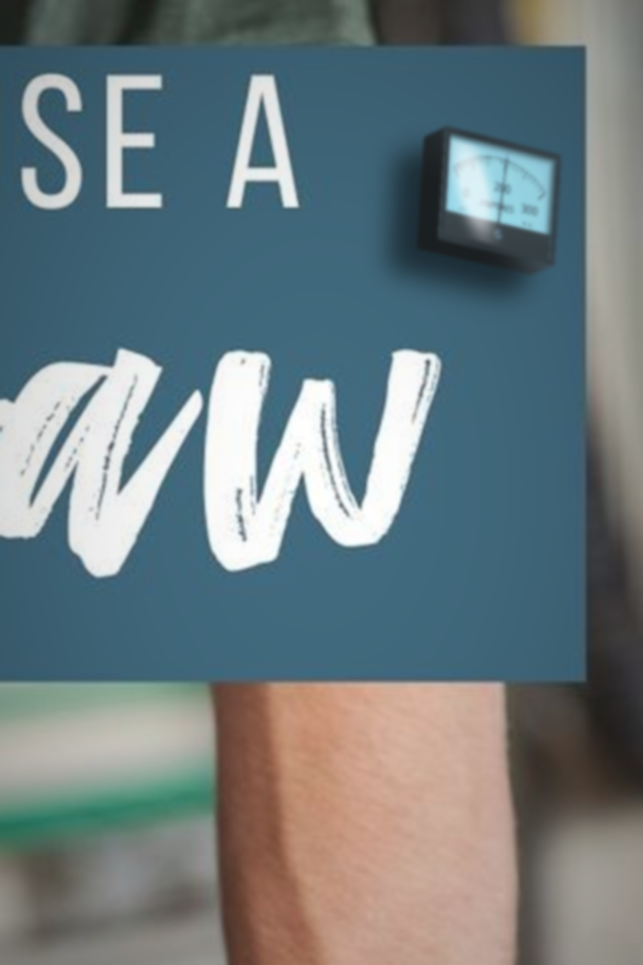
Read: 200A
